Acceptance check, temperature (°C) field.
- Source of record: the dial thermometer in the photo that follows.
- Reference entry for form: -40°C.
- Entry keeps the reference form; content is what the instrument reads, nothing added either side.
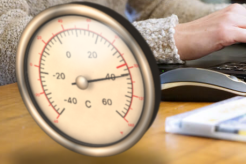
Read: 40°C
